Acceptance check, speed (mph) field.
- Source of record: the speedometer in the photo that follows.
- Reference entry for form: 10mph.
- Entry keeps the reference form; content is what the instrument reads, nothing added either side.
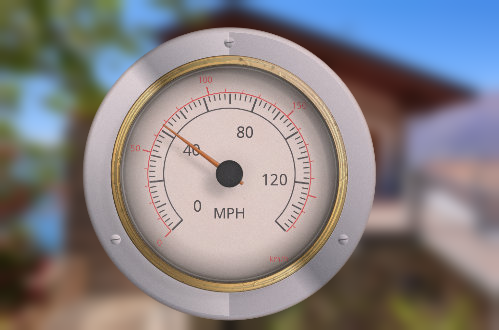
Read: 42mph
